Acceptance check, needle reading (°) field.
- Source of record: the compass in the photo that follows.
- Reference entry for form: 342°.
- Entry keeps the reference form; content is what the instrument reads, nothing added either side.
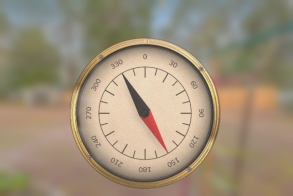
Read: 150°
